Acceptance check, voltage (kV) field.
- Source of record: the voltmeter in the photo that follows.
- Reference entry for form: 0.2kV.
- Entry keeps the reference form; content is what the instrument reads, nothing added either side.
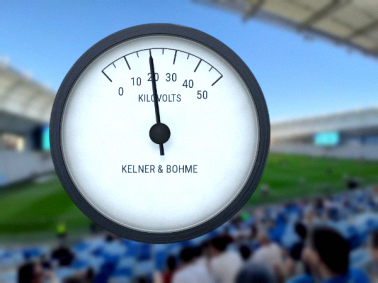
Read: 20kV
